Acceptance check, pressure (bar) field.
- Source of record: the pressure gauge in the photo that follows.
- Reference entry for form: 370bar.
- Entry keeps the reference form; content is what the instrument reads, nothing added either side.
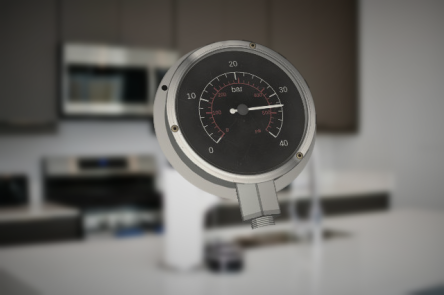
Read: 33bar
